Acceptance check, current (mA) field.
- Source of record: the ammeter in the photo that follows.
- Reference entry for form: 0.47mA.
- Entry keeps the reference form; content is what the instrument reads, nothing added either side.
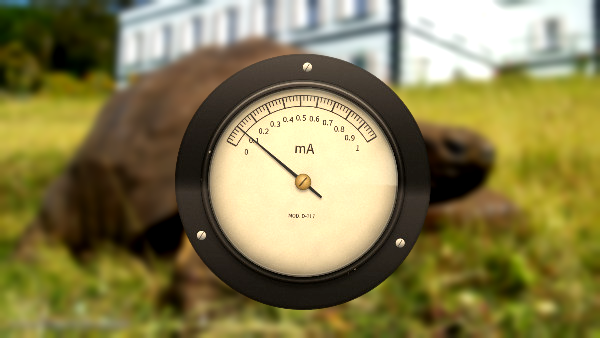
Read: 0.1mA
